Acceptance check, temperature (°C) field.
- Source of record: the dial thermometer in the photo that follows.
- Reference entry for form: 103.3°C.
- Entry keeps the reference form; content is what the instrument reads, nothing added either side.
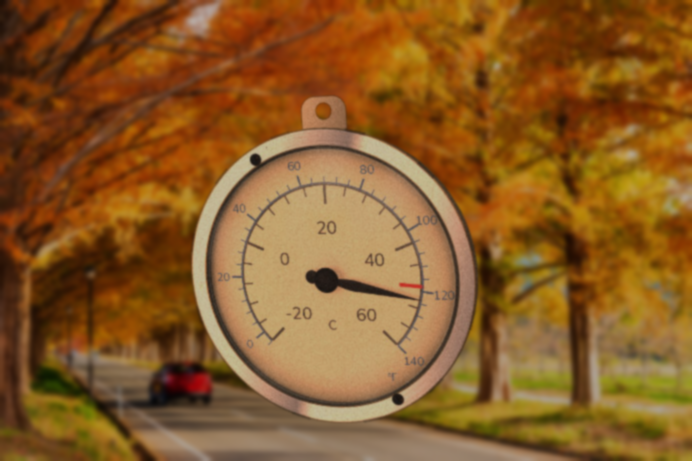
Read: 50°C
